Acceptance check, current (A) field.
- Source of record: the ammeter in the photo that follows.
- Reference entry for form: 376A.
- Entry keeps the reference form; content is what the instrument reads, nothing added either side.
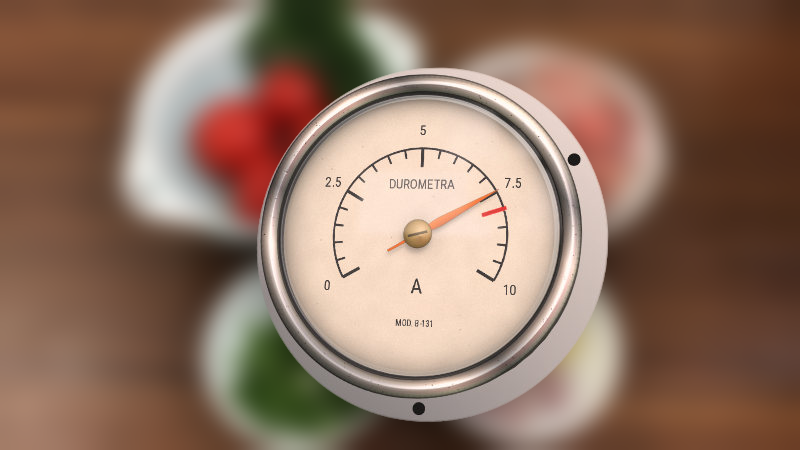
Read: 7.5A
